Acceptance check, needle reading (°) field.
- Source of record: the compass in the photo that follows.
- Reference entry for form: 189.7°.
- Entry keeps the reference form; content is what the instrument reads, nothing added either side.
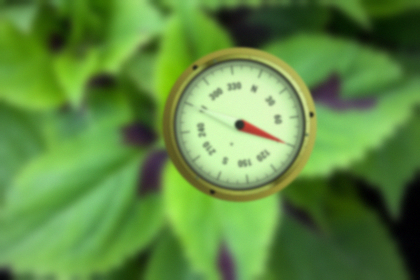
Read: 90°
